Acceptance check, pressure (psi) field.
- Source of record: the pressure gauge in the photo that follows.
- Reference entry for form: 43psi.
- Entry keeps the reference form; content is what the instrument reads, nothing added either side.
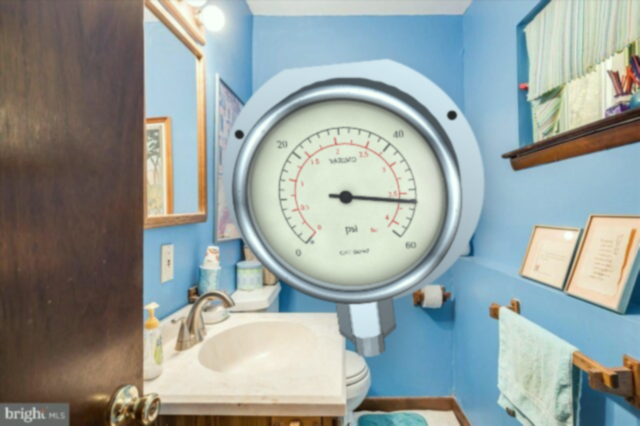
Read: 52psi
